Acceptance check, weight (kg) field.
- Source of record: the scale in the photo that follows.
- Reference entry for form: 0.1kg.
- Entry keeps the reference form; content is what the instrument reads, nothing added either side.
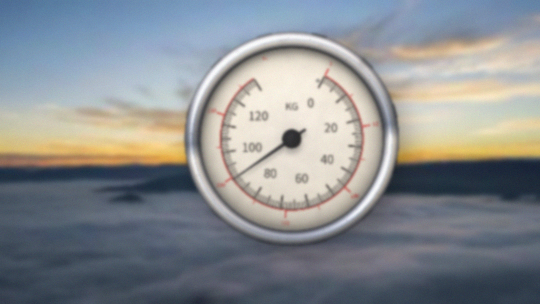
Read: 90kg
